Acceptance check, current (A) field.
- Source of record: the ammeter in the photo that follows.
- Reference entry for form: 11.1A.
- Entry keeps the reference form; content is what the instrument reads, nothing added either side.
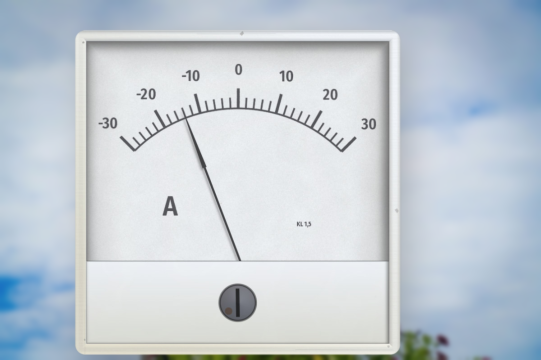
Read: -14A
